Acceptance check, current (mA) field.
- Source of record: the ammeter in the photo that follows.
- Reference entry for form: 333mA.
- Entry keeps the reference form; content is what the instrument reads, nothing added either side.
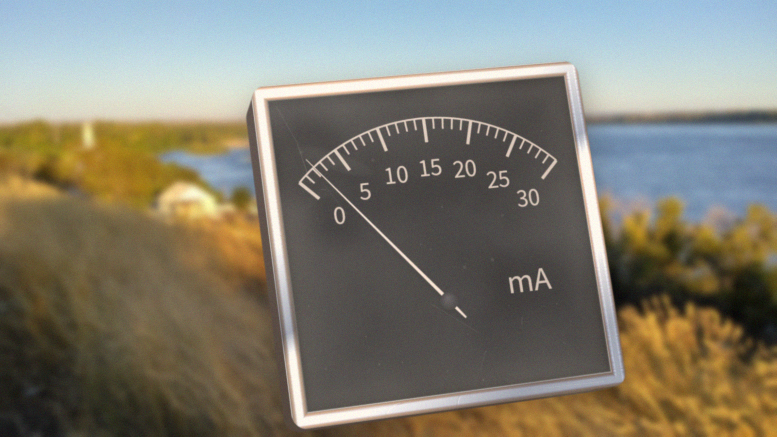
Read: 2mA
